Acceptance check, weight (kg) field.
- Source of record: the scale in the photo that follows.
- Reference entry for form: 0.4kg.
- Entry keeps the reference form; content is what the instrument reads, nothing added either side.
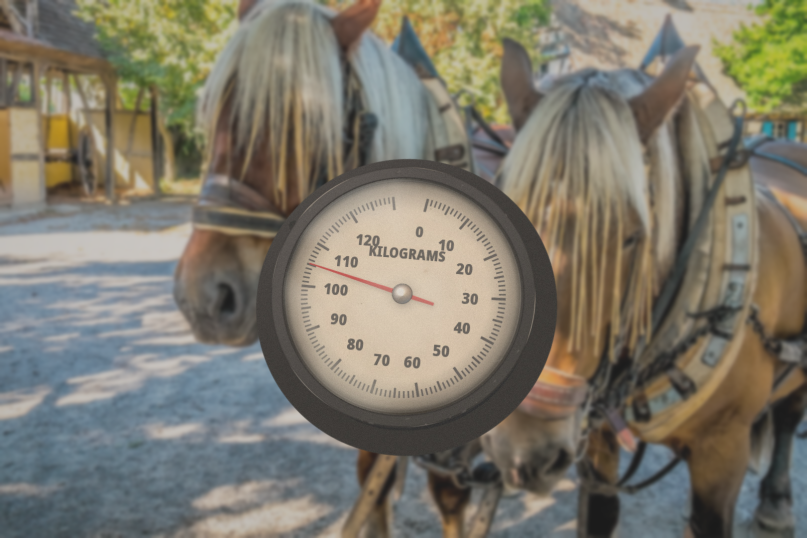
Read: 105kg
